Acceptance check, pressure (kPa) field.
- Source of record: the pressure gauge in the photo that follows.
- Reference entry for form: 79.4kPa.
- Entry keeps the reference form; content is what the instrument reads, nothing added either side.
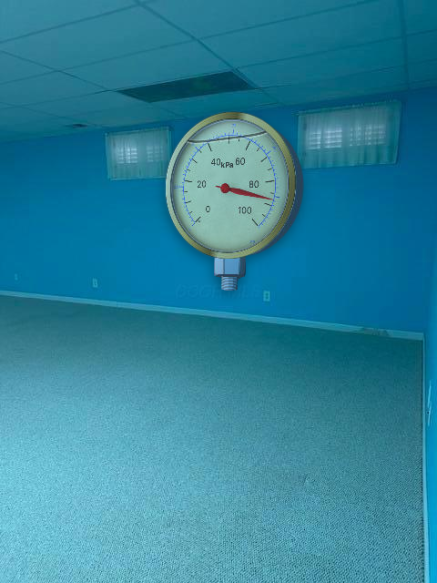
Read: 87.5kPa
